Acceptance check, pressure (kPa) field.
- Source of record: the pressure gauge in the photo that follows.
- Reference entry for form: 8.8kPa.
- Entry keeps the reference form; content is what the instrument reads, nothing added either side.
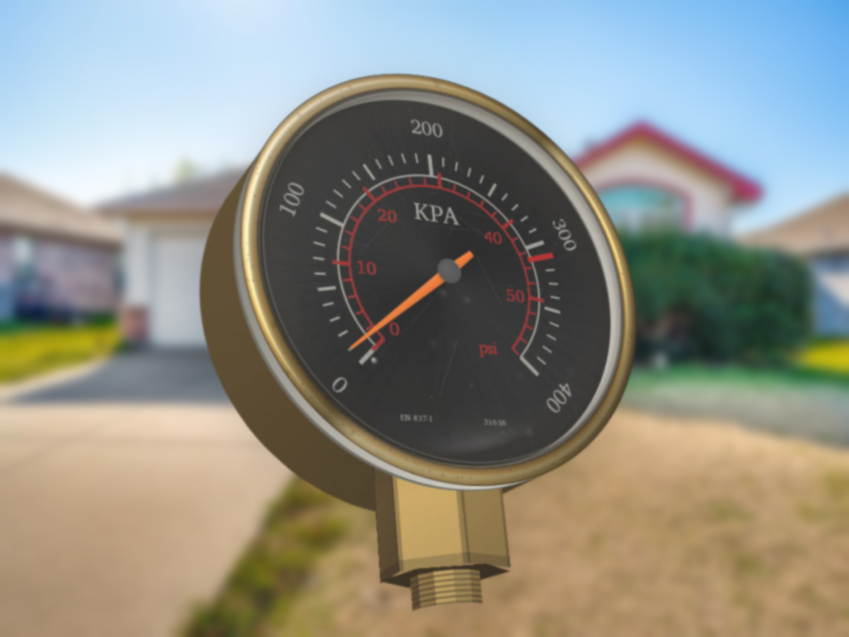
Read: 10kPa
